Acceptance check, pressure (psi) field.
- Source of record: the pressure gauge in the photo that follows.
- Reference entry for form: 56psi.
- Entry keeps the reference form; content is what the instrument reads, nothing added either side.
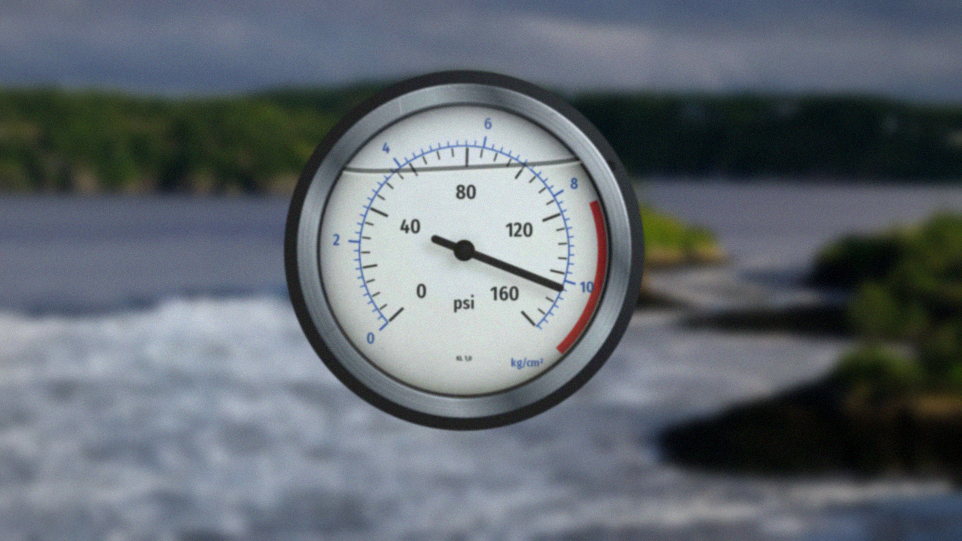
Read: 145psi
